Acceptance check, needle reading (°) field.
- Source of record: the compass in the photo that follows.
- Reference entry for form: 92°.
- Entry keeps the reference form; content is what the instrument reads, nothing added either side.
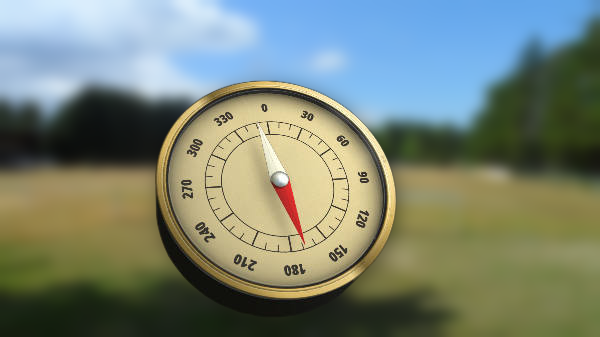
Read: 170°
